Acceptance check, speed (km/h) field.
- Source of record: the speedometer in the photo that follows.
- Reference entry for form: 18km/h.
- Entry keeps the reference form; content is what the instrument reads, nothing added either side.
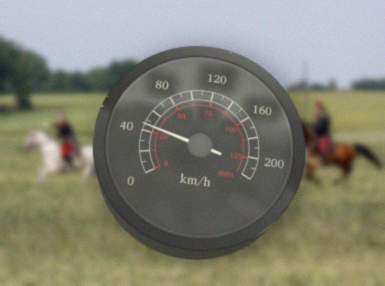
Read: 45km/h
